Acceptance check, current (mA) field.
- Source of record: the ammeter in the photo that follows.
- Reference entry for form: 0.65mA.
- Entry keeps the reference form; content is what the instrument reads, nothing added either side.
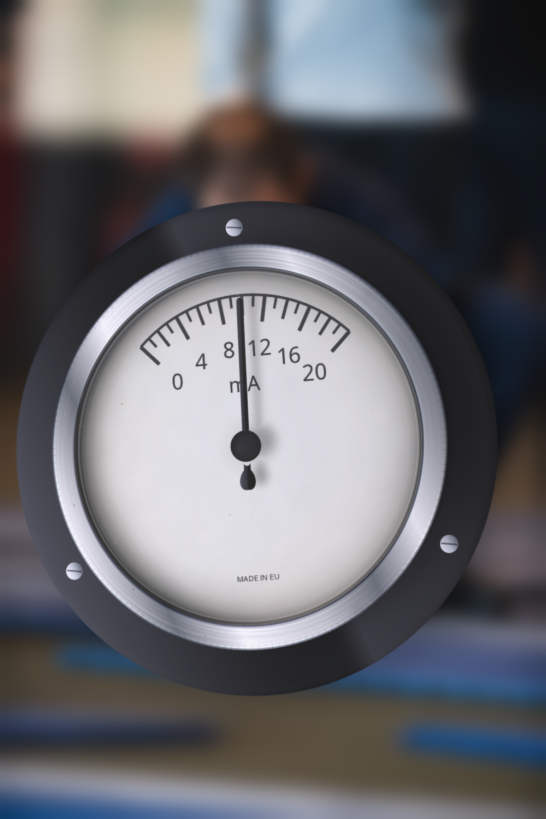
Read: 10mA
